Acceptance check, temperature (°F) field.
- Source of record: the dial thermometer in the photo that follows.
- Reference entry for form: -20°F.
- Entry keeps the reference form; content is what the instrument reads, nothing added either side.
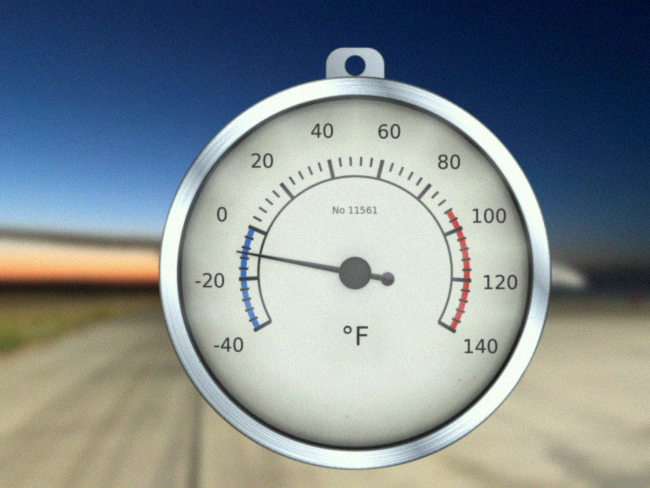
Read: -10°F
